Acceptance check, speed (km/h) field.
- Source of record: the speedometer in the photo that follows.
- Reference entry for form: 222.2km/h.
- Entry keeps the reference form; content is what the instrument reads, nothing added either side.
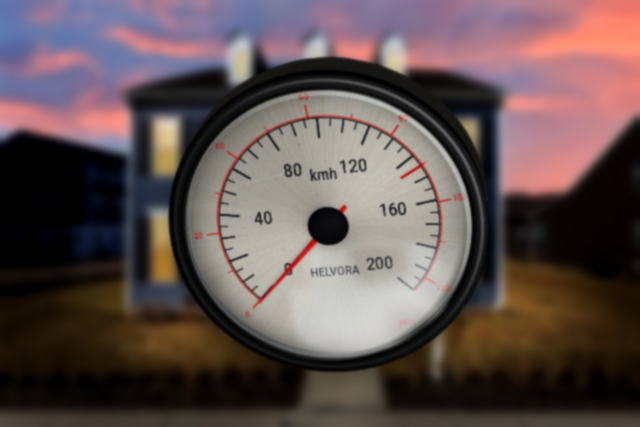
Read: 0km/h
